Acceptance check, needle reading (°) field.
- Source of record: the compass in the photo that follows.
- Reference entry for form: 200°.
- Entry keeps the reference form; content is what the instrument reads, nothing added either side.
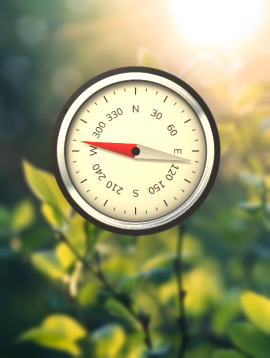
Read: 280°
